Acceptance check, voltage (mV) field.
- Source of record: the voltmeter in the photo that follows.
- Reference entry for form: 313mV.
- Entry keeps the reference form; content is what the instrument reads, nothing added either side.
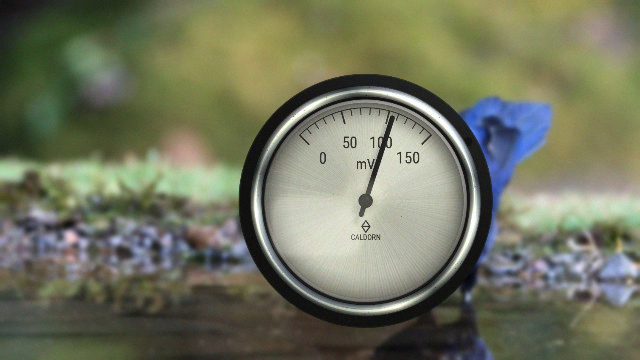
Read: 105mV
